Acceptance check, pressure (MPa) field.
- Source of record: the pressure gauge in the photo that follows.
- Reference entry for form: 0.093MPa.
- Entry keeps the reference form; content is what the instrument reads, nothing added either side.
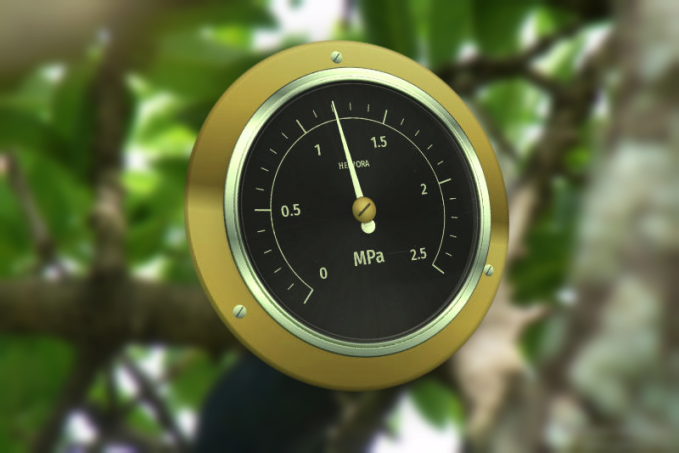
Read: 1.2MPa
